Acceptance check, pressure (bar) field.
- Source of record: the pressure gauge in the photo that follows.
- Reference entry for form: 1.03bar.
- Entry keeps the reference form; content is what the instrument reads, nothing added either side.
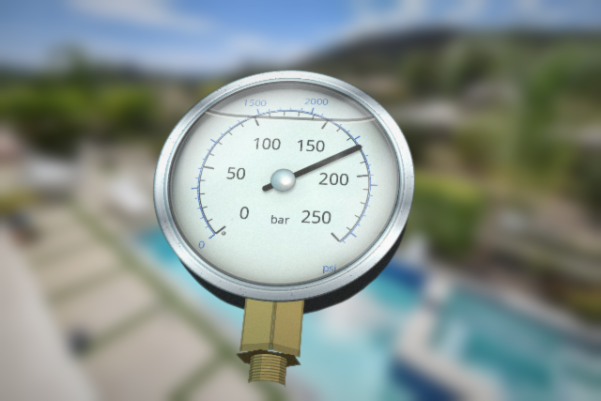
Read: 180bar
